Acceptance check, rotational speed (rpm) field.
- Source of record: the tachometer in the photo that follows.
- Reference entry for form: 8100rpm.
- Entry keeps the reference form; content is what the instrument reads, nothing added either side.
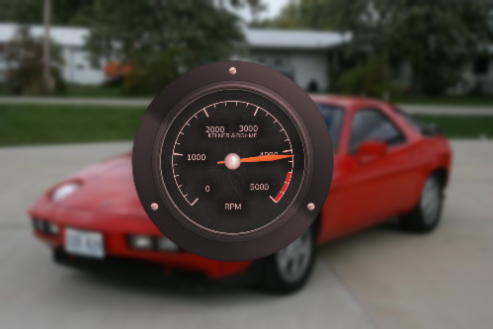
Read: 4100rpm
